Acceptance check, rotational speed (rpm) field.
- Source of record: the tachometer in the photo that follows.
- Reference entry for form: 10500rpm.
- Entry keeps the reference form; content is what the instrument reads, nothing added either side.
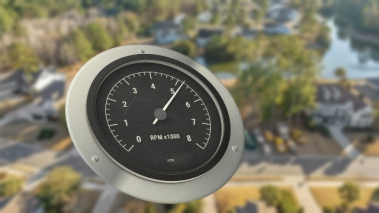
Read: 5200rpm
